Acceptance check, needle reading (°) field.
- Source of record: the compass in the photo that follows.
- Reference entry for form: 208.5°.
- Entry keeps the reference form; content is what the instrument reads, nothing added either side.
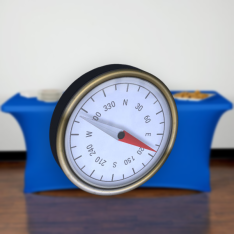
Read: 112.5°
